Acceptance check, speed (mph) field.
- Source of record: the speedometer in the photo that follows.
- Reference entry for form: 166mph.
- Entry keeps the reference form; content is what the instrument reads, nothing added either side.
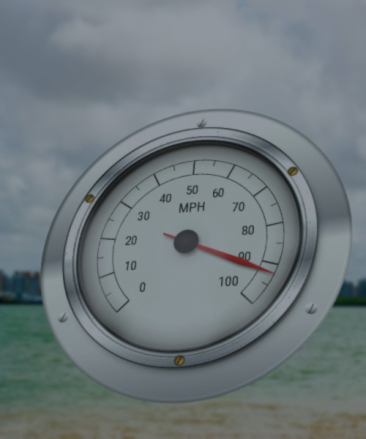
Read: 92.5mph
